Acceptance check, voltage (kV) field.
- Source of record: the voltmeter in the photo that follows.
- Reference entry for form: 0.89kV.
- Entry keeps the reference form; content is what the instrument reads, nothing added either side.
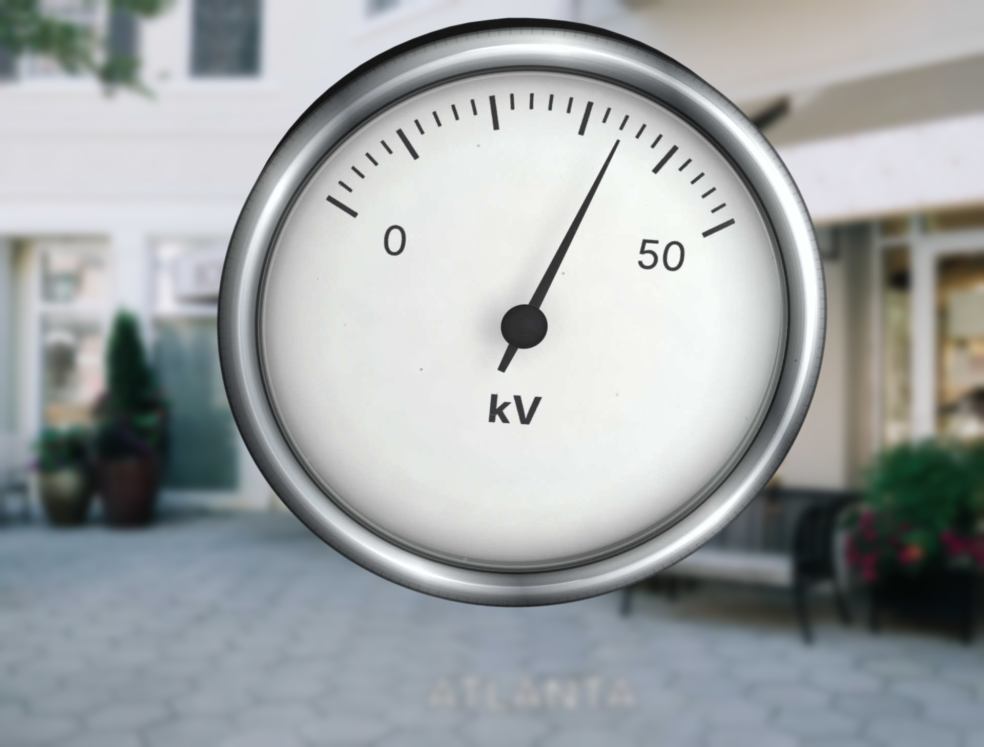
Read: 34kV
